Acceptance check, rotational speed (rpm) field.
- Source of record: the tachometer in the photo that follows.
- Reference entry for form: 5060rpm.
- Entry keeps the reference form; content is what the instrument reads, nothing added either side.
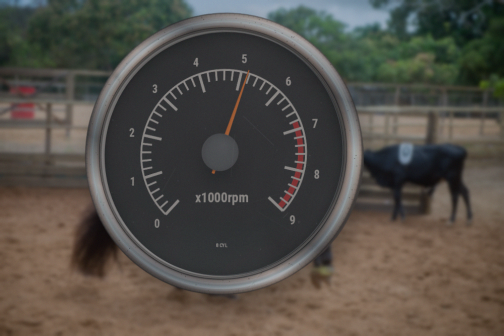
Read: 5200rpm
